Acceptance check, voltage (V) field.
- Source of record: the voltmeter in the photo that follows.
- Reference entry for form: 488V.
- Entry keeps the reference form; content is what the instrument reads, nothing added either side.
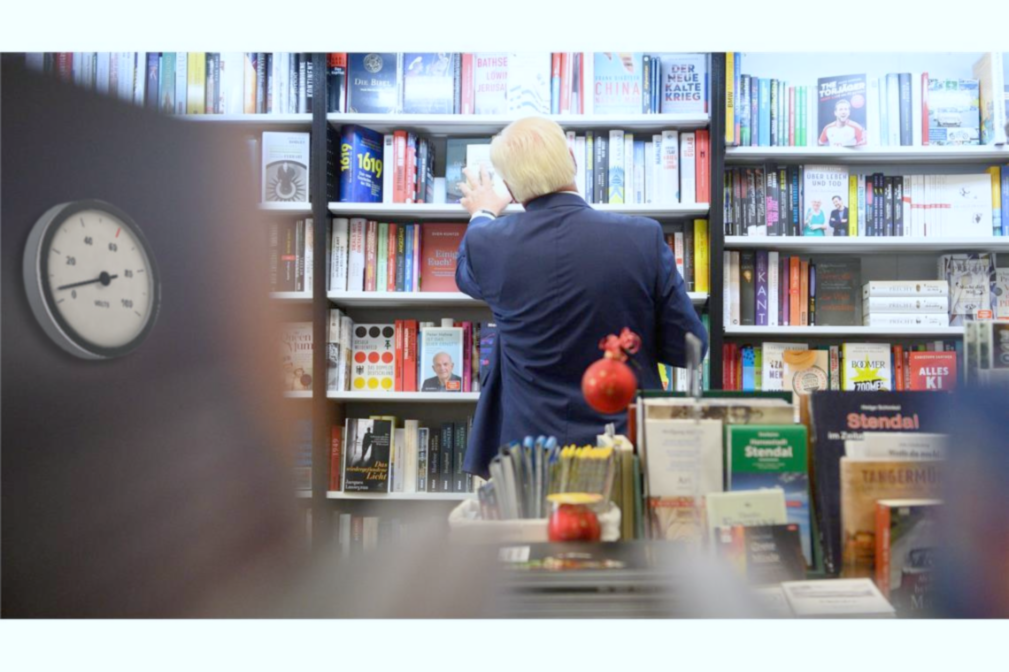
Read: 5V
